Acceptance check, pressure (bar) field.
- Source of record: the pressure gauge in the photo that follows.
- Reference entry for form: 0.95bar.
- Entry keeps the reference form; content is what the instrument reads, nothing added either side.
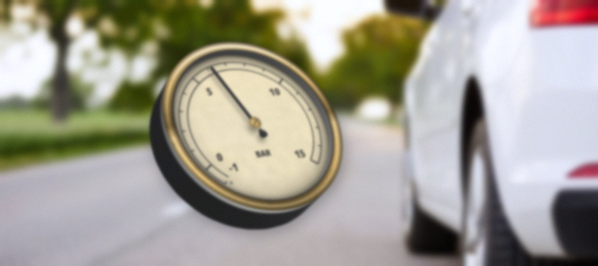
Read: 6bar
